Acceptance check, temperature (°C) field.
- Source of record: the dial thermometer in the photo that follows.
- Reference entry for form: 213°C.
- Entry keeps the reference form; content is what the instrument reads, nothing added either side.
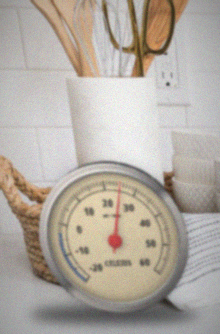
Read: 25°C
